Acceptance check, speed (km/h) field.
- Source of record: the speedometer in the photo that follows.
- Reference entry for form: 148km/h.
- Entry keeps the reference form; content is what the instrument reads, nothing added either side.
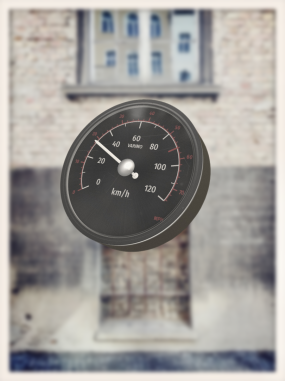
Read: 30km/h
